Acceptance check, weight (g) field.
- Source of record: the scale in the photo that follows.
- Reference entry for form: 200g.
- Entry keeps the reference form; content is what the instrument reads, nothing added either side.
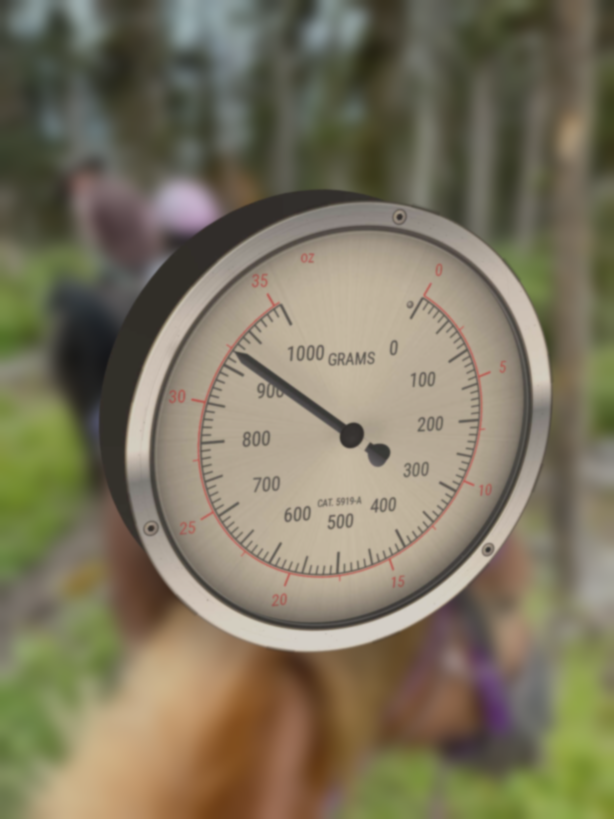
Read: 920g
